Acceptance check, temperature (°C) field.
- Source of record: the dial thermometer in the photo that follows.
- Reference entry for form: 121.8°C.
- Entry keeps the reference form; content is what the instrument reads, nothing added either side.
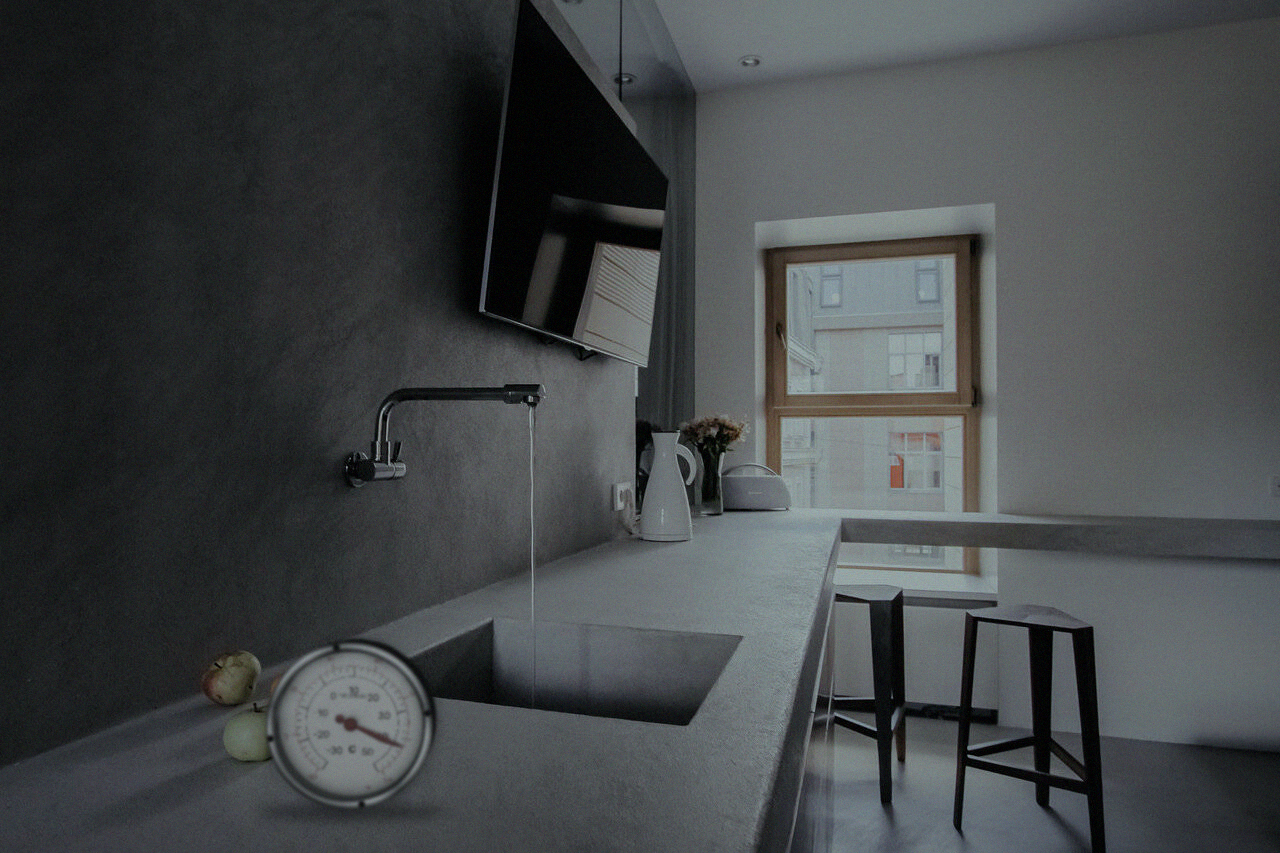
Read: 40°C
